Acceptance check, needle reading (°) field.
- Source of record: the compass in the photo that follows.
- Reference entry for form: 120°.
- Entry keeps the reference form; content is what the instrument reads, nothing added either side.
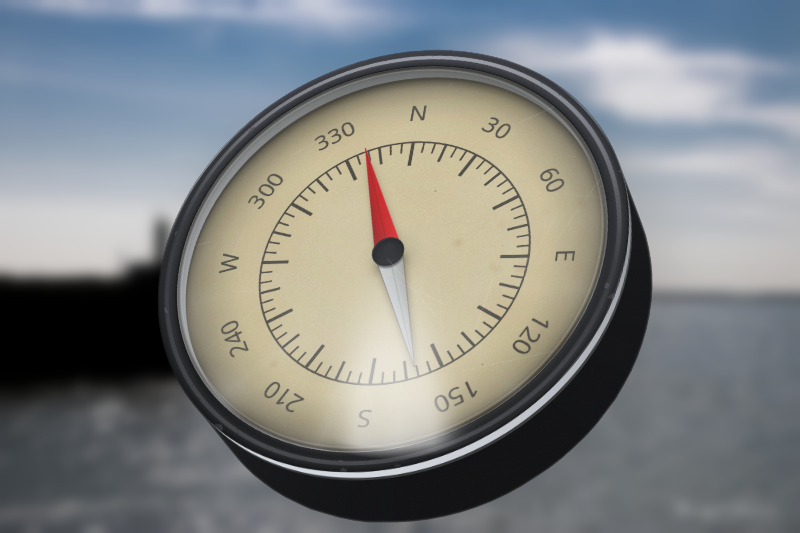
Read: 340°
